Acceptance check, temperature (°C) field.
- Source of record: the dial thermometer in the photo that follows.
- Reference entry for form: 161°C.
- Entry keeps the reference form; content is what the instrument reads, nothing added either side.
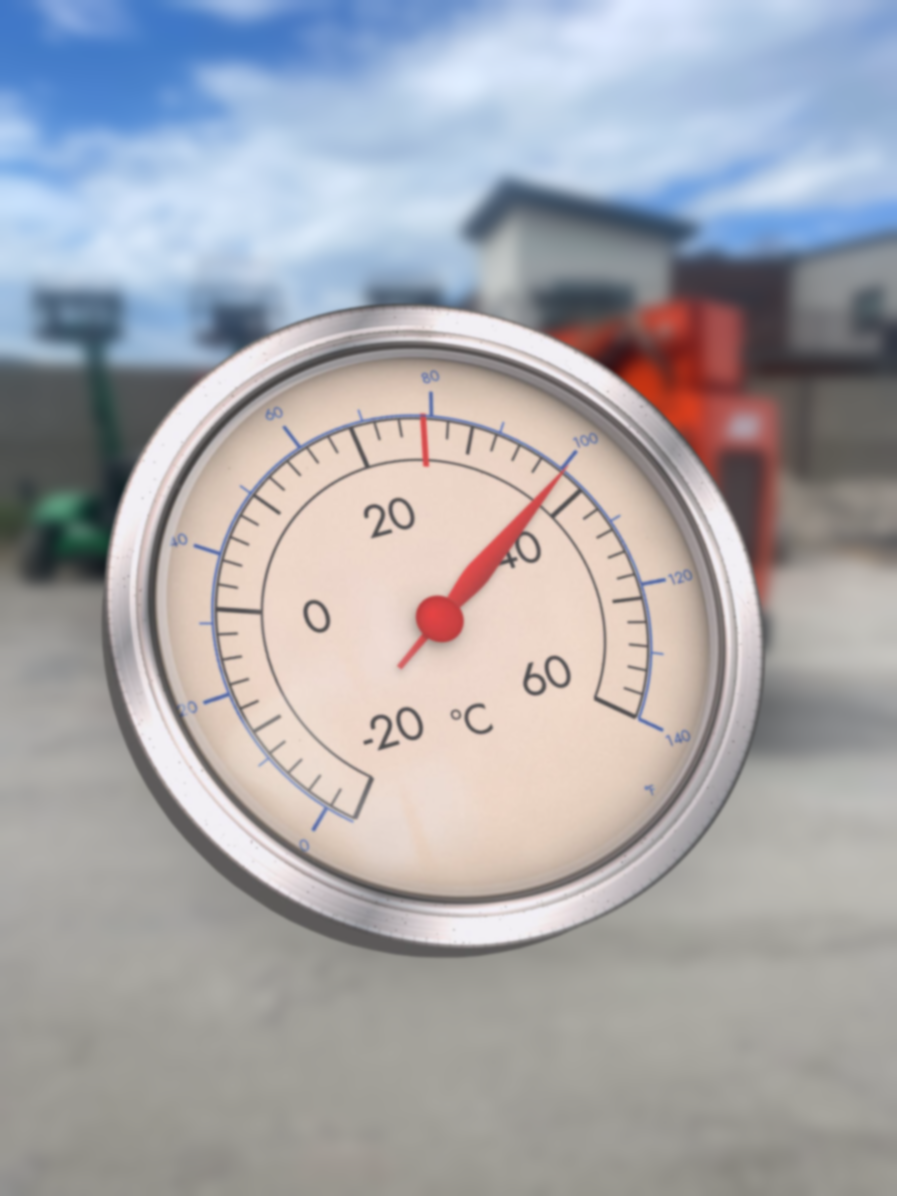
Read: 38°C
